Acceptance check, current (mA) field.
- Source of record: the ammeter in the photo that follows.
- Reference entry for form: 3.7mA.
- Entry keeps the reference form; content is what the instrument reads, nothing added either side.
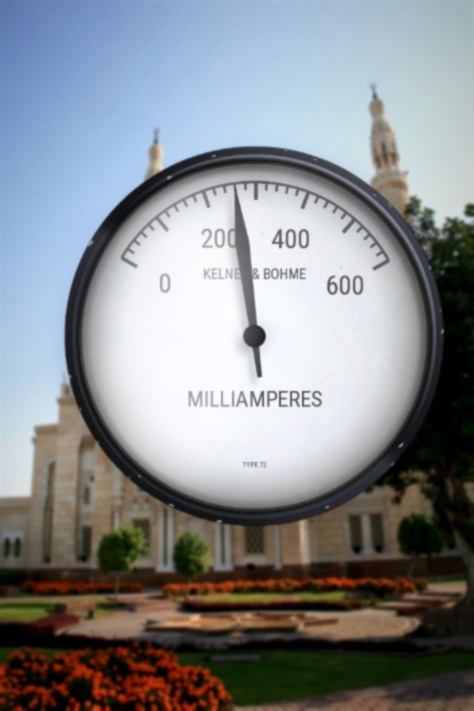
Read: 260mA
